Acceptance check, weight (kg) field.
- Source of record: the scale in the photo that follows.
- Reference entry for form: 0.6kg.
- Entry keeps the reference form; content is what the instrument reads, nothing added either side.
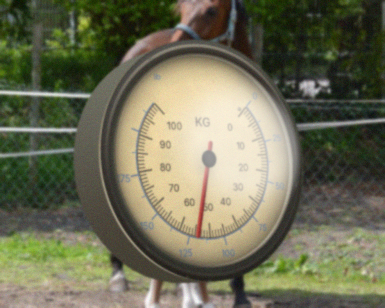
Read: 55kg
